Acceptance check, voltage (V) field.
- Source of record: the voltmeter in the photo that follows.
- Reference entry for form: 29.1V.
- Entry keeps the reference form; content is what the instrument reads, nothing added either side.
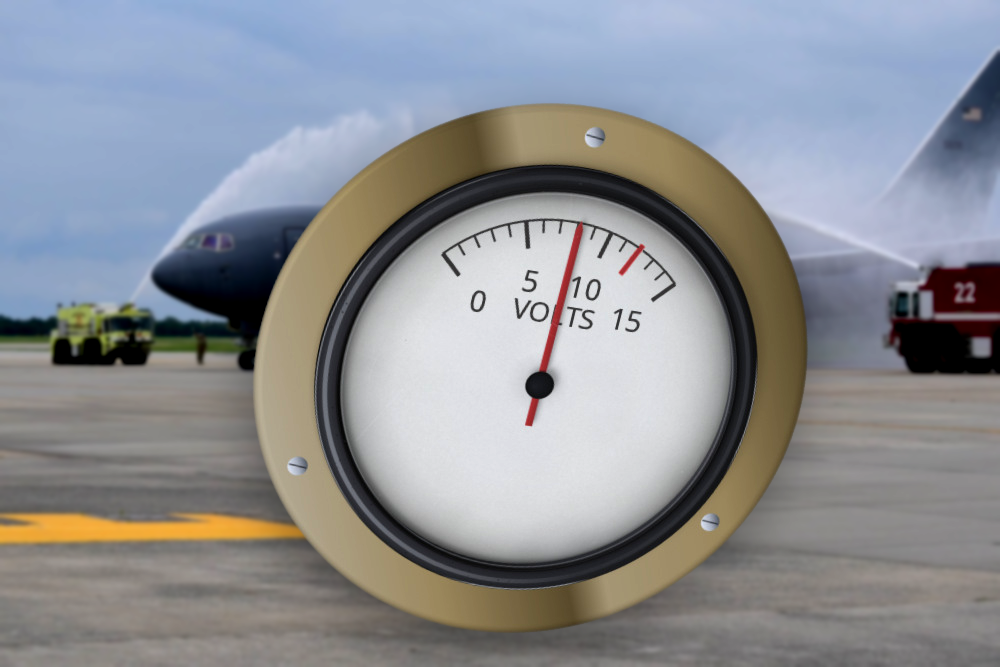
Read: 8V
